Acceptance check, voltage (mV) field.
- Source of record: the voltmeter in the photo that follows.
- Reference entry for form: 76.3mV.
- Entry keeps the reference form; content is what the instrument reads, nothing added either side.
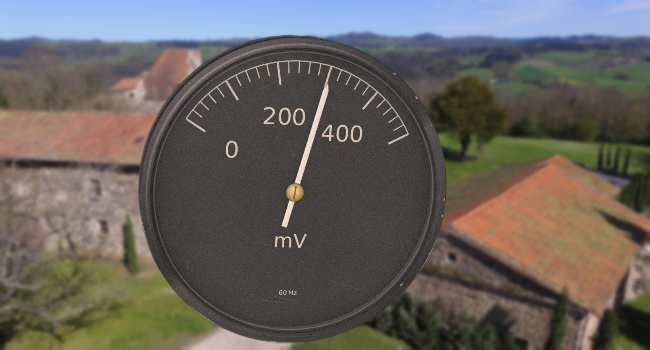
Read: 300mV
